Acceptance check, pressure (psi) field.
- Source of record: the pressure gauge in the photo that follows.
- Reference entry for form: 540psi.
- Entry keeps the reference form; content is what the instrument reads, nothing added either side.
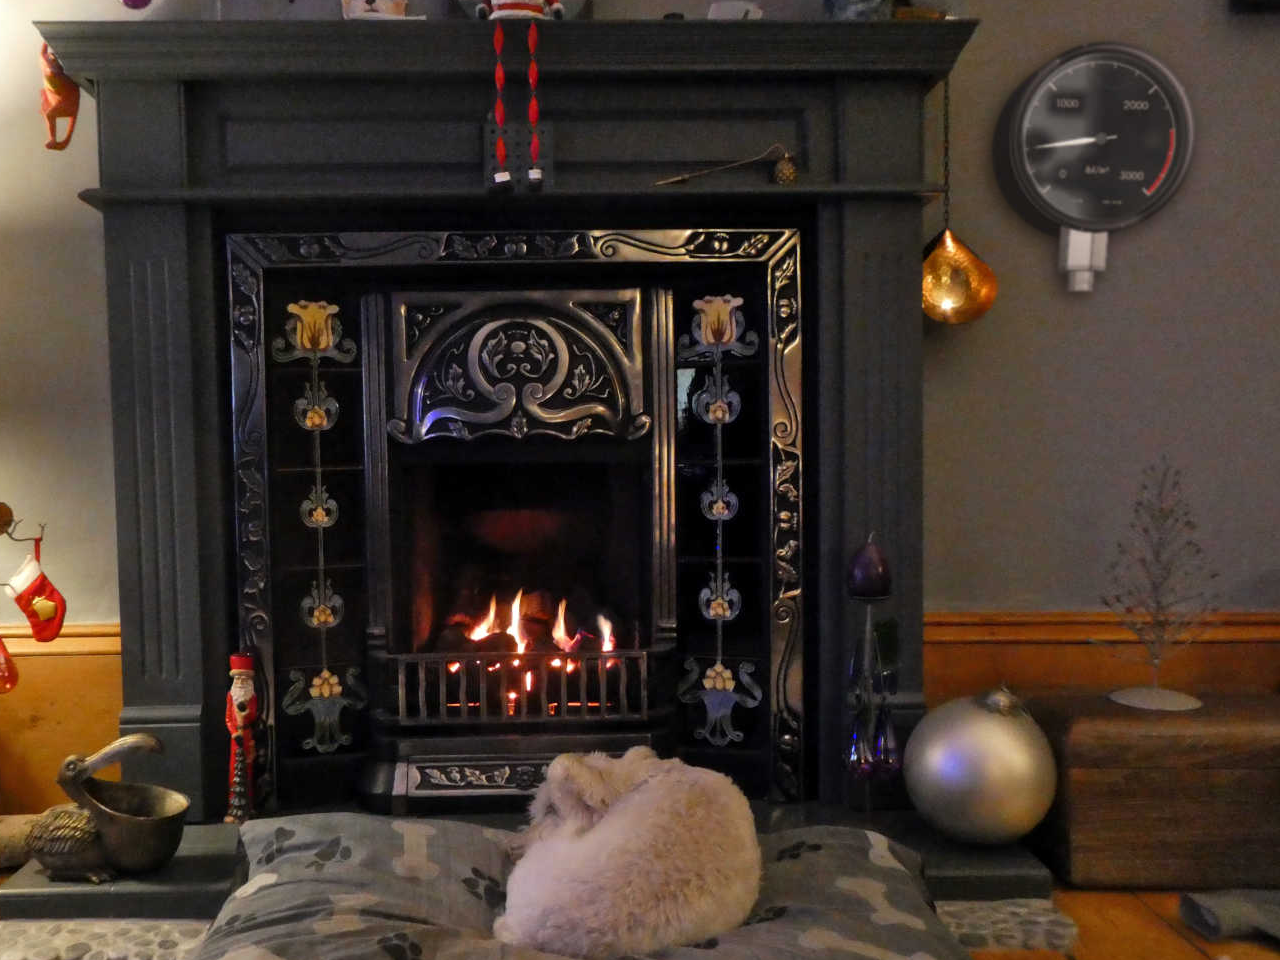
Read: 400psi
